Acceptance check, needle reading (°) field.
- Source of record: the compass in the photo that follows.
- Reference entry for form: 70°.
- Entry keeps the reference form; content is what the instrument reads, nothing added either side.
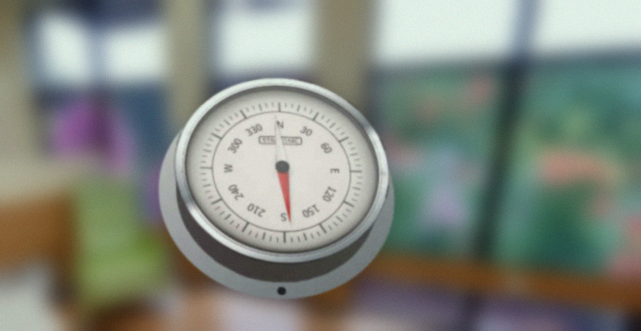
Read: 175°
